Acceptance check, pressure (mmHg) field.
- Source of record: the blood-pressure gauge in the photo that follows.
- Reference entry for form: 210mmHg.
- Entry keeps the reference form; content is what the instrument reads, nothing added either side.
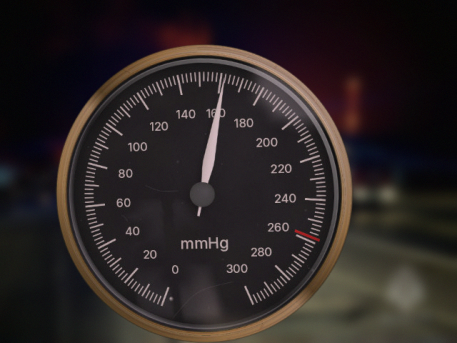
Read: 162mmHg
